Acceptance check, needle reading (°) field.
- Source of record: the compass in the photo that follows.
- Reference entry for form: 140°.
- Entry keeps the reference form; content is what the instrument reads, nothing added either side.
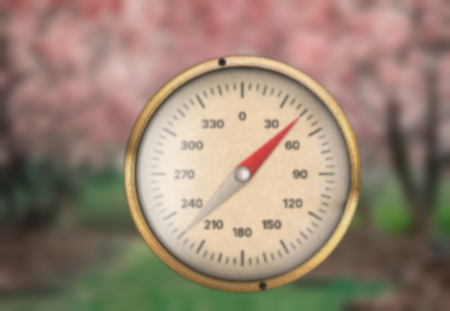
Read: 45°
